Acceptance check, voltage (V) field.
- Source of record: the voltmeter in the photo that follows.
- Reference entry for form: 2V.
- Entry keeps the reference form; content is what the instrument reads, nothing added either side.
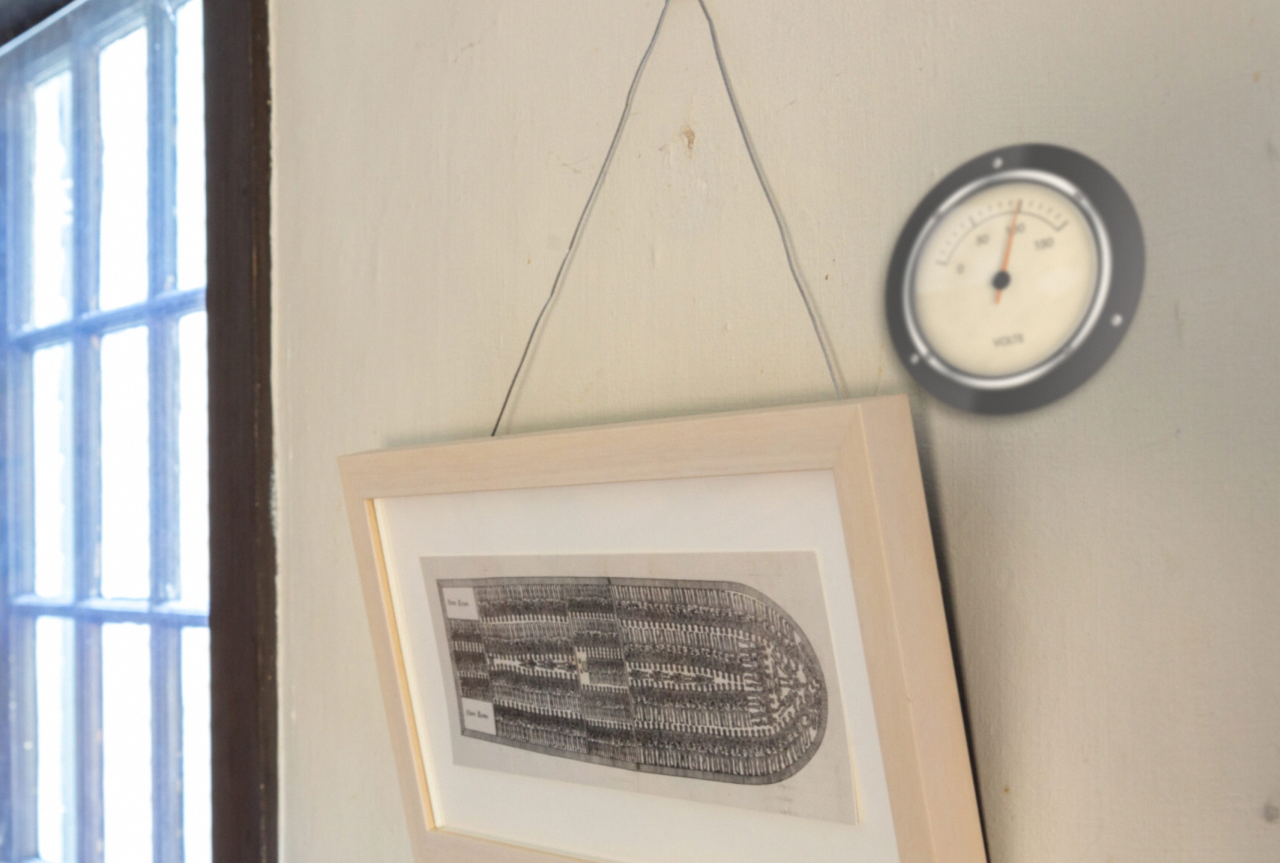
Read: 100V
